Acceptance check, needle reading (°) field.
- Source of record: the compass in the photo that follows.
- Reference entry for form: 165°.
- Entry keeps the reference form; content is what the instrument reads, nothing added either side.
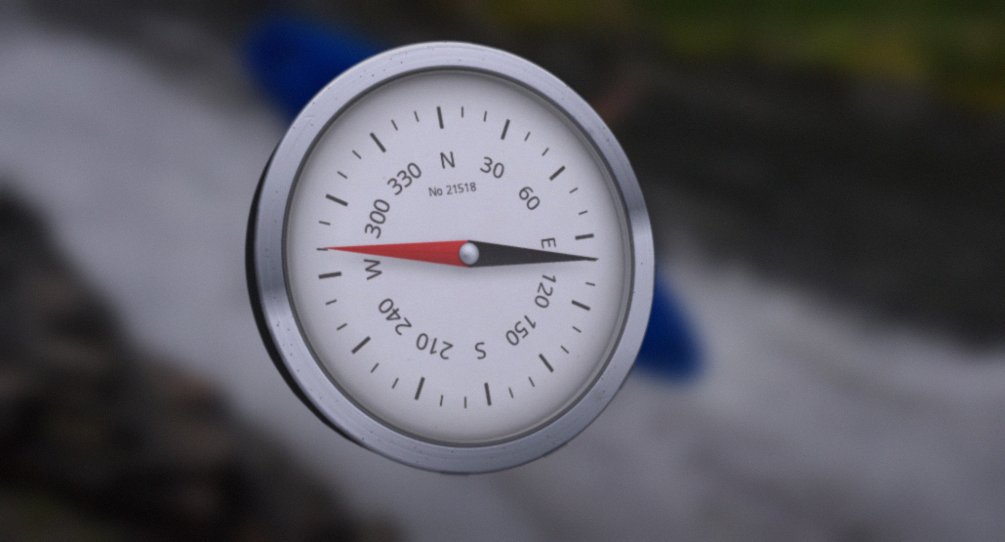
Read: 280°
